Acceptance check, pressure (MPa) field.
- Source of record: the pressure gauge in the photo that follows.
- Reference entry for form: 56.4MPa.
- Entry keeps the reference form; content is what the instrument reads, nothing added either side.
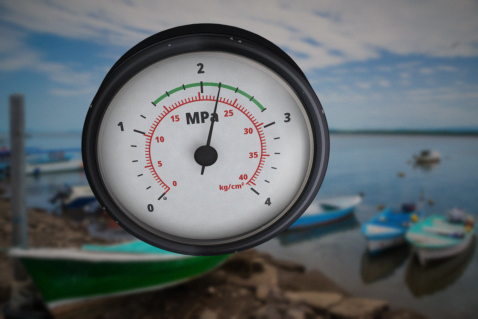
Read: 2.2MPa
